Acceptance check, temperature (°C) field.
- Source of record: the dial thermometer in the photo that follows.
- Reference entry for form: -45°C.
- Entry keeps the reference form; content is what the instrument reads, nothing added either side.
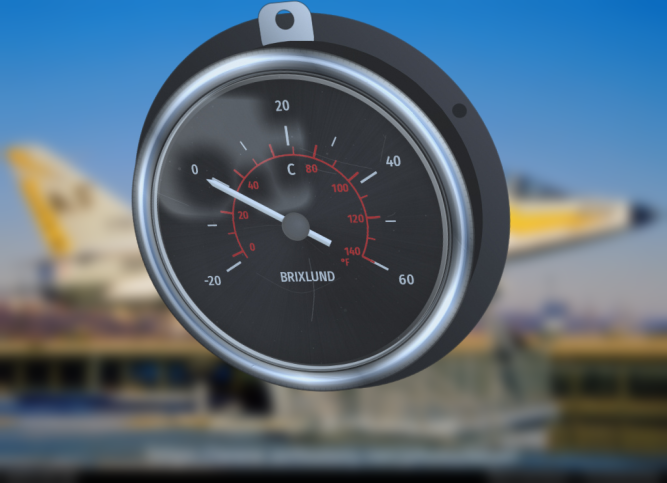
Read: 0°C
